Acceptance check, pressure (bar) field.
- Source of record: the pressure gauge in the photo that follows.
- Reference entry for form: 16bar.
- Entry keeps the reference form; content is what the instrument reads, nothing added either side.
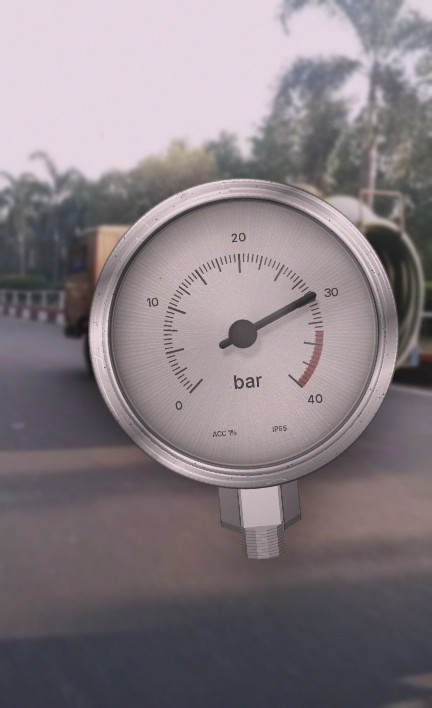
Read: 29.5bar
